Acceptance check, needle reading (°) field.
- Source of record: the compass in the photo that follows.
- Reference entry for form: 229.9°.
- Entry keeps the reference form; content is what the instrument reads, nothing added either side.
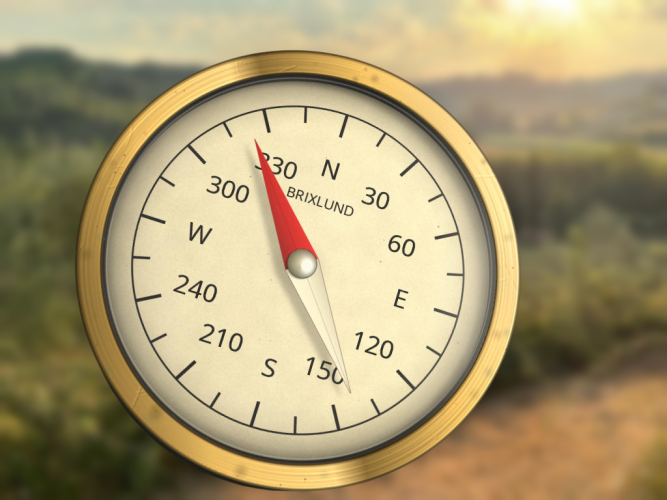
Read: 322.5°
